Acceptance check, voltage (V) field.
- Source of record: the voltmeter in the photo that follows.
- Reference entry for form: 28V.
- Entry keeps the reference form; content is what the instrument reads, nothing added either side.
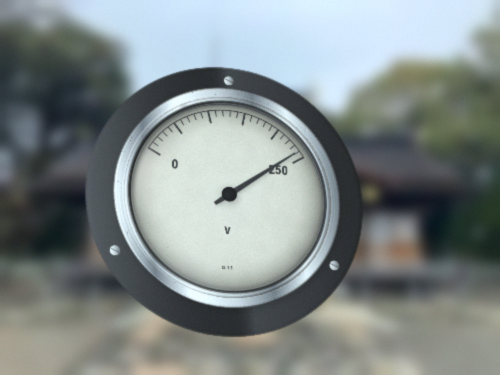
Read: 240V
